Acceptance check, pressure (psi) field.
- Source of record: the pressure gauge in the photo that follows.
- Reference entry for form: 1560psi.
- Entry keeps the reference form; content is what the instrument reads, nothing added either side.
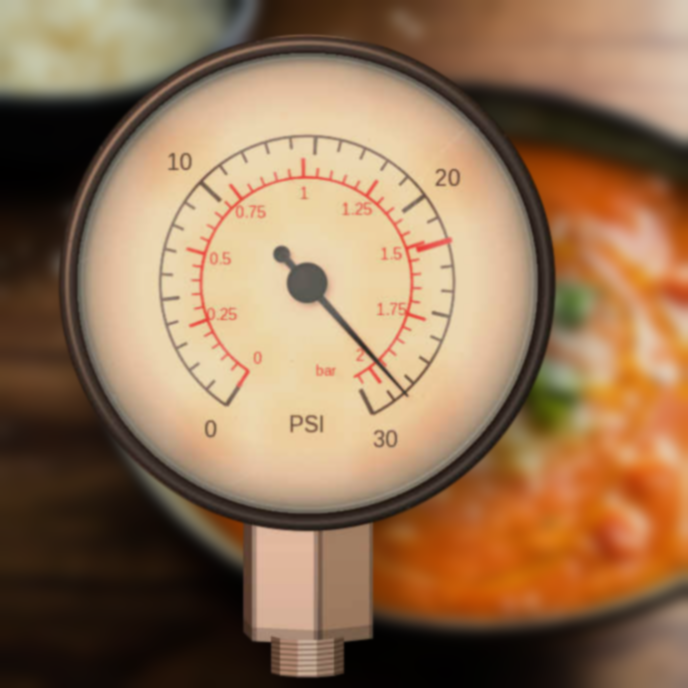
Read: 28.5psi
